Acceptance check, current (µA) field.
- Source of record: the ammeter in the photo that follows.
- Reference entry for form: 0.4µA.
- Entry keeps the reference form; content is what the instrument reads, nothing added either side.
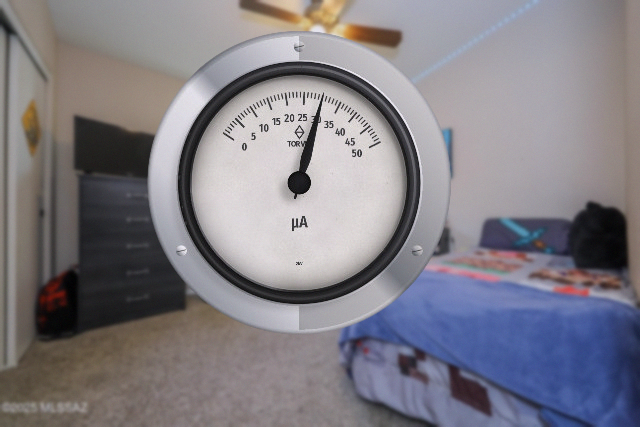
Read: 30µA
